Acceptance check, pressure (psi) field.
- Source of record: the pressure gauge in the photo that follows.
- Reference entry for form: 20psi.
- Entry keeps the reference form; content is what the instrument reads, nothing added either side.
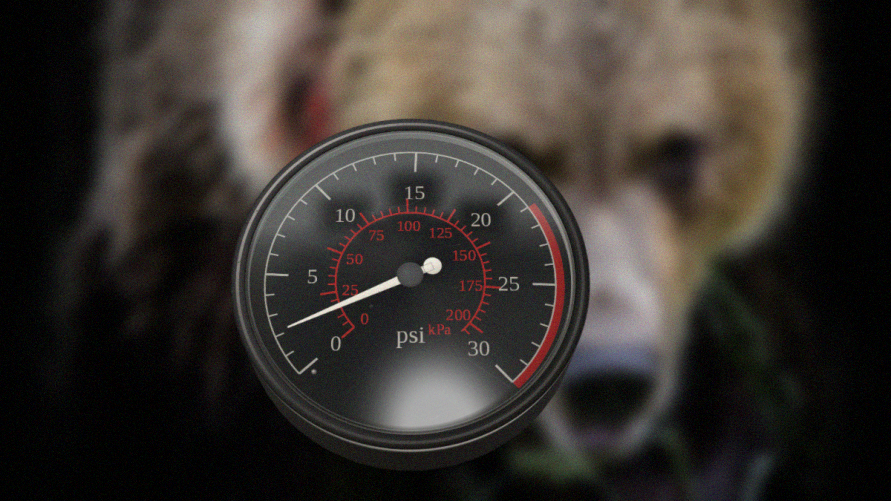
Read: 2psi
